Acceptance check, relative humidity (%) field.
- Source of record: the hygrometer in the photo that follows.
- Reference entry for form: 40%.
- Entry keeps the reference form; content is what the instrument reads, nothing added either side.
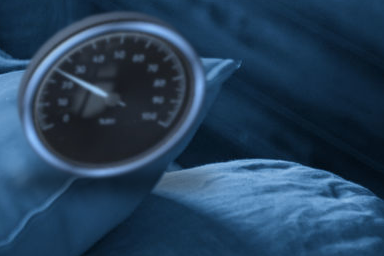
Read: 25%
